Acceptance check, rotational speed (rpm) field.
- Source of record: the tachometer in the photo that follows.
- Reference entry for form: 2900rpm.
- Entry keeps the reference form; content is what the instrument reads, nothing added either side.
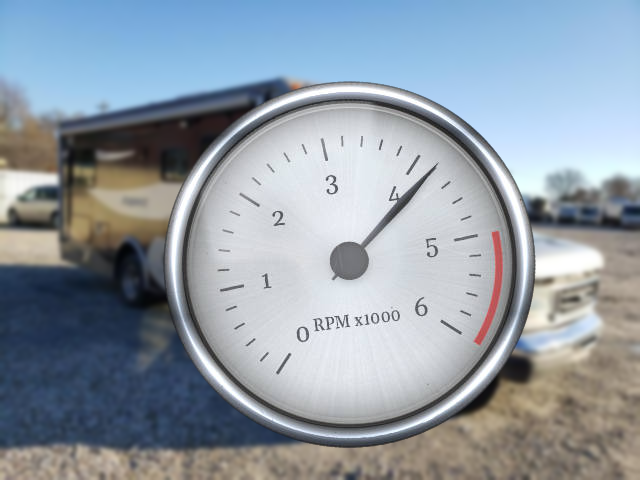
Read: 4200rpm
